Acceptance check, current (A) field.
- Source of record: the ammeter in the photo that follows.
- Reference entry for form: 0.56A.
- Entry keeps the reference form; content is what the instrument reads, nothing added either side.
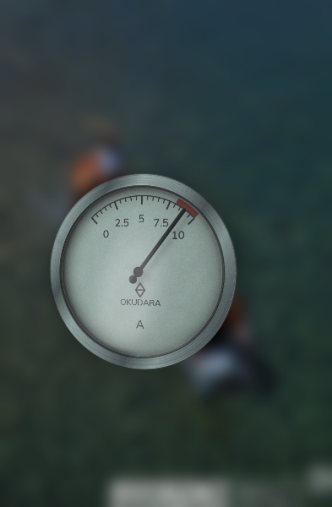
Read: 9A
